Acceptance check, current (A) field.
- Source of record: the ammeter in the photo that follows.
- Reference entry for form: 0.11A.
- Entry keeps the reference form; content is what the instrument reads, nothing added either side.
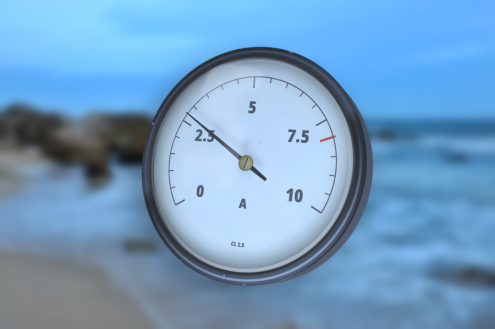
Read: 2.75A
